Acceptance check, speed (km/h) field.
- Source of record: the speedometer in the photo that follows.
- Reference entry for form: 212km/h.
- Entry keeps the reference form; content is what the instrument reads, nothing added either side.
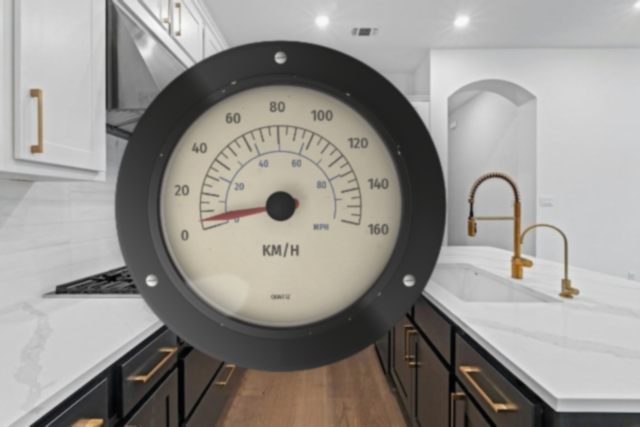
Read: 5km/h
